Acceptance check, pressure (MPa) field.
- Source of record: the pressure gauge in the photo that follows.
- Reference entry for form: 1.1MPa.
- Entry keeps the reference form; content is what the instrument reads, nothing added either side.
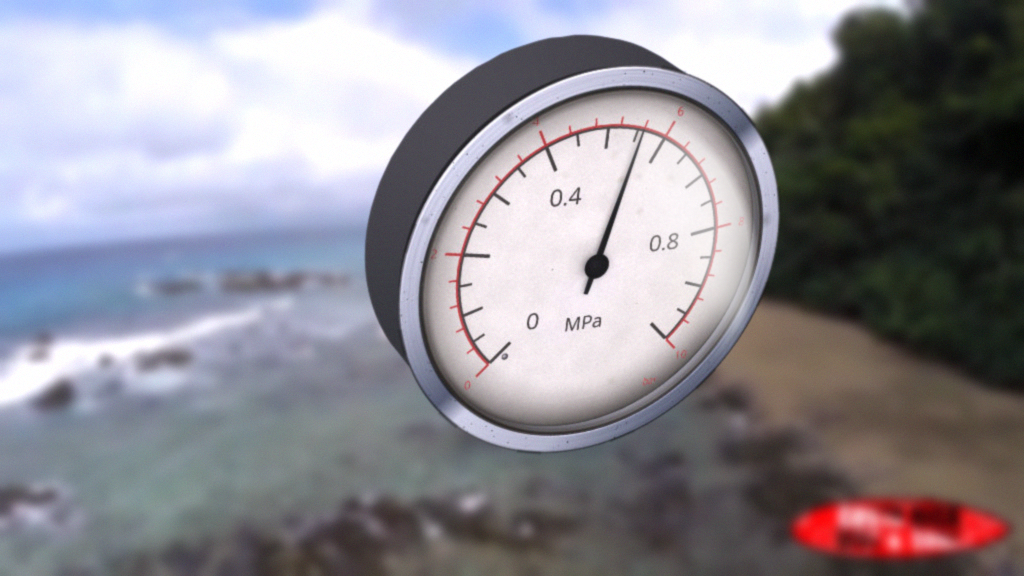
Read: 0.55MPa
